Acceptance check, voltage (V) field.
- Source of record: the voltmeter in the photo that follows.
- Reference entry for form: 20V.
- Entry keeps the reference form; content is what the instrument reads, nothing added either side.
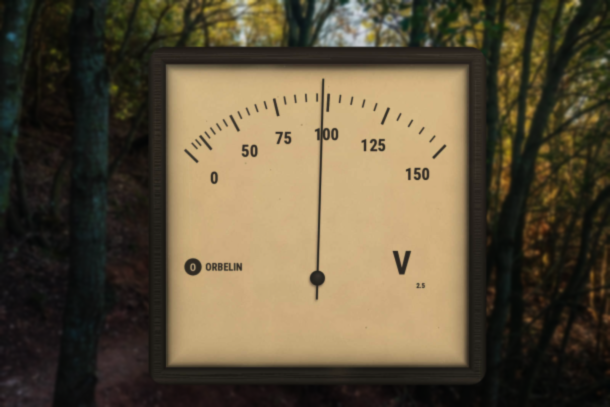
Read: 97.5V
